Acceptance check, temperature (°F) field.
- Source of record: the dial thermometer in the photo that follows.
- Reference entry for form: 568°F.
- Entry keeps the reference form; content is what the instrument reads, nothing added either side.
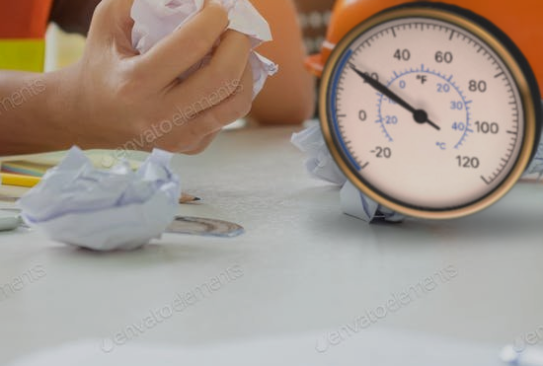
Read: 20°F
